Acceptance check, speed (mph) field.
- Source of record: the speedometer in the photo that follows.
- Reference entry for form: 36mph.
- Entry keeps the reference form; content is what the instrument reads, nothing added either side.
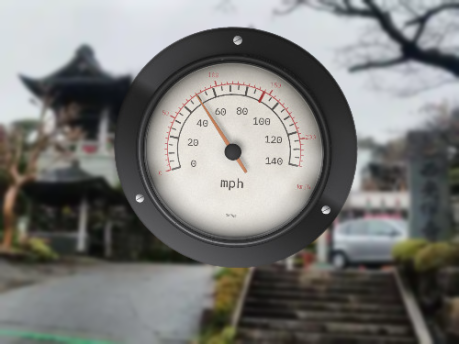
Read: 50mph
